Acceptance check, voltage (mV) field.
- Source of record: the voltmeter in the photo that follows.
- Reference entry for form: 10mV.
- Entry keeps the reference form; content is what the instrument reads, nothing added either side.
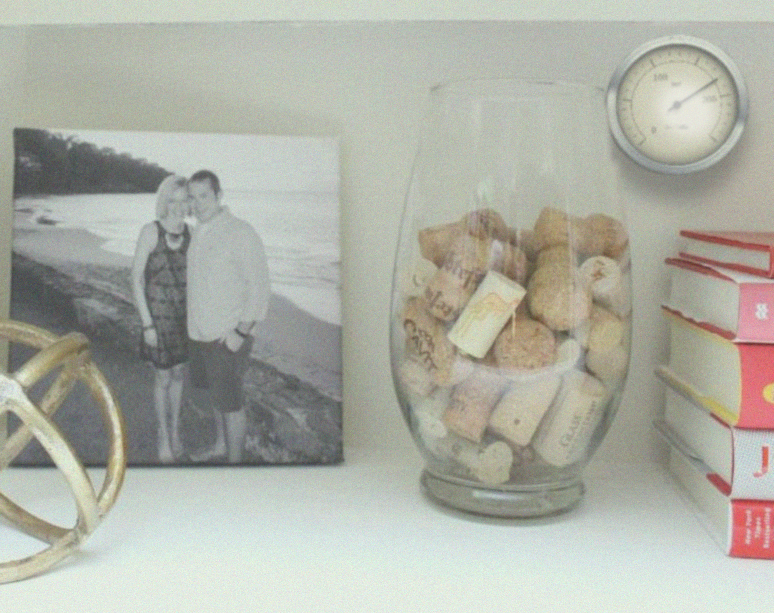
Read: 180mV
